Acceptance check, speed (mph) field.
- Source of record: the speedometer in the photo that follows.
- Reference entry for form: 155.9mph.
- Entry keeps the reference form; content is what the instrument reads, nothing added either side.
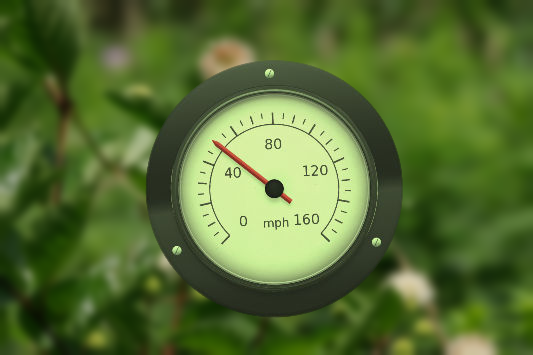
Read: 50mph
